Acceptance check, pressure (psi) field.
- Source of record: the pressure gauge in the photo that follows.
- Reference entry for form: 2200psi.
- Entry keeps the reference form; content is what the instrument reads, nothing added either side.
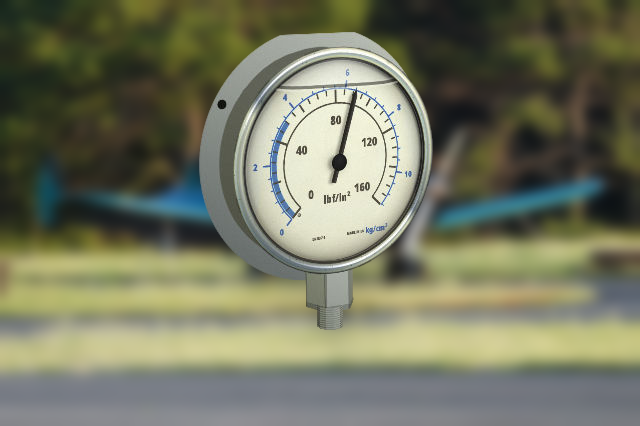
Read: 90psi
